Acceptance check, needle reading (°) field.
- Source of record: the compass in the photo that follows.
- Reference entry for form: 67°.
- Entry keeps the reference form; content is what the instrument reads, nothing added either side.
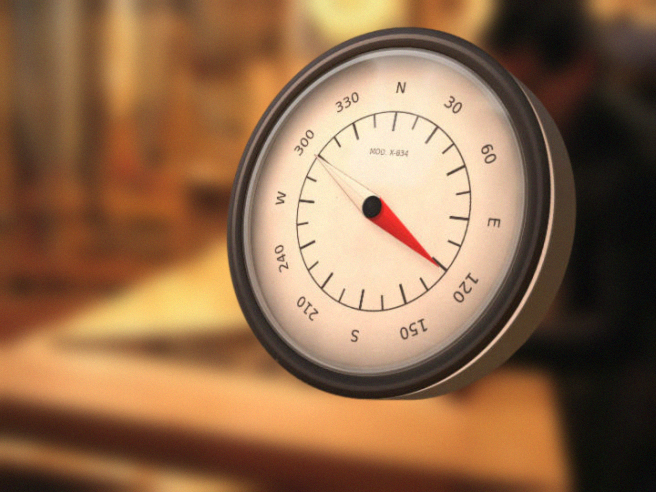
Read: 120°
